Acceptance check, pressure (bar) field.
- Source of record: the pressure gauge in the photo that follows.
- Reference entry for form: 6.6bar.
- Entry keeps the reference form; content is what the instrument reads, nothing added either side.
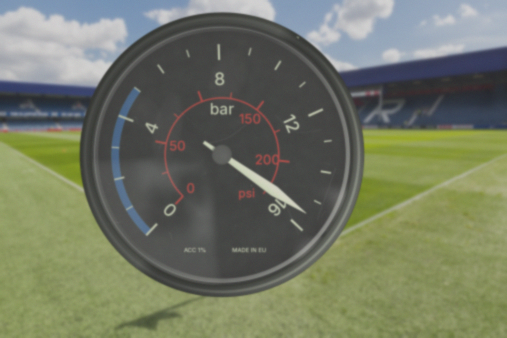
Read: 15.5bar
